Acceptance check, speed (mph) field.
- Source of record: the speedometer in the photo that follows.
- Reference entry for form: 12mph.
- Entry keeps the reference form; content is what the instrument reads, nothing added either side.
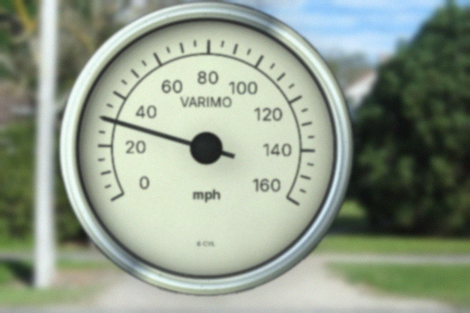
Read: 30mph
